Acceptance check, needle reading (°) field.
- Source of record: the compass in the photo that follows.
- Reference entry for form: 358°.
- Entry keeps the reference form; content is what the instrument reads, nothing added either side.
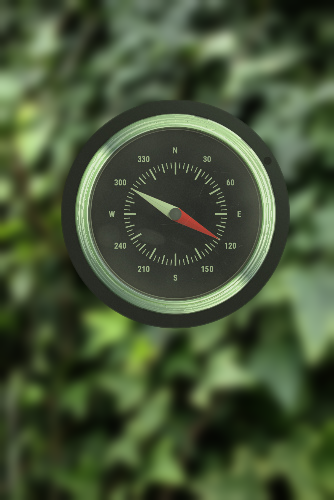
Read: 120°
